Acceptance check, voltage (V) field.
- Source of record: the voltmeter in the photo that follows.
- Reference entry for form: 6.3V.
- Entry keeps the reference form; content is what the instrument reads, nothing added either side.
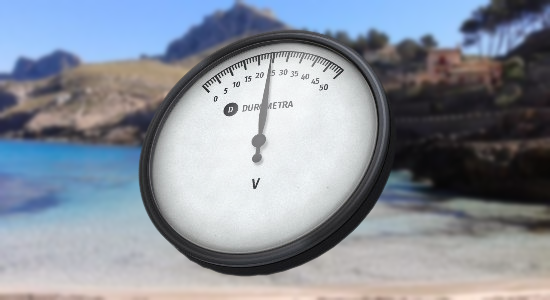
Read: 25V
